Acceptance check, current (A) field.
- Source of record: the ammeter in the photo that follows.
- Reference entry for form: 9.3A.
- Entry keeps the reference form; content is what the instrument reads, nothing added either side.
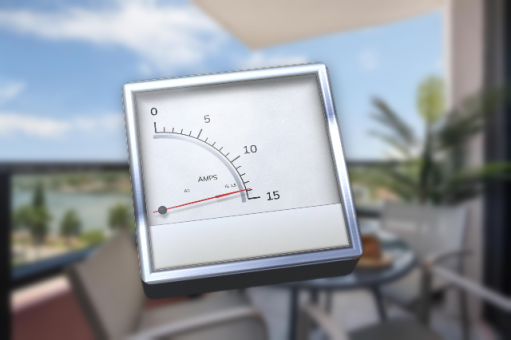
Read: 14A
